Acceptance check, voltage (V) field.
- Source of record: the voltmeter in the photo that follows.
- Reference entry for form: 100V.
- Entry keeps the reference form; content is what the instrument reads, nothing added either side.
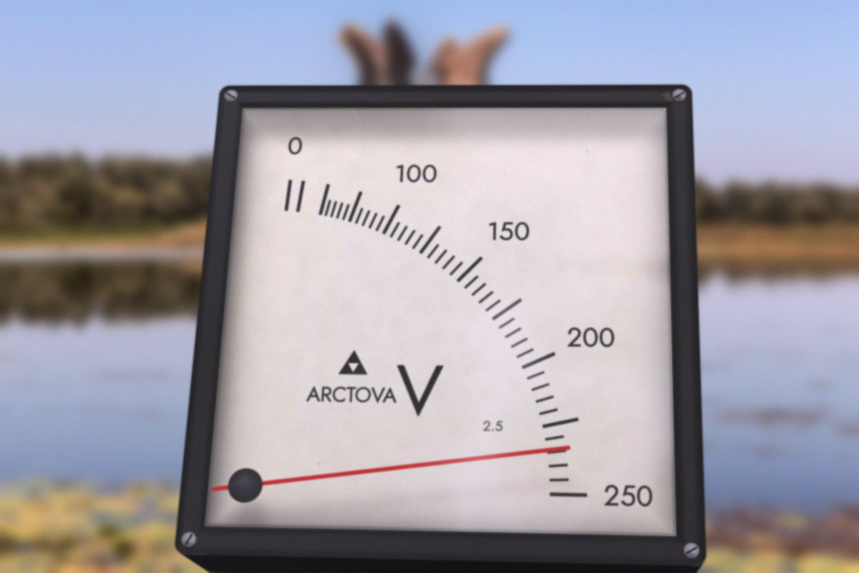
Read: 235V
